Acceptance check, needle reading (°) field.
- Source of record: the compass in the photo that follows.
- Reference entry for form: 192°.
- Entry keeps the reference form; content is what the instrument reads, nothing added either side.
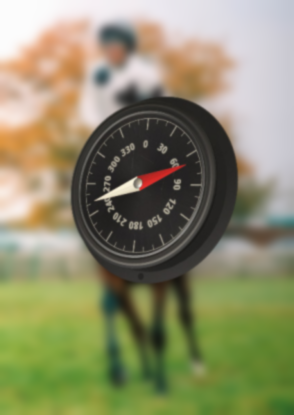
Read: 70°
